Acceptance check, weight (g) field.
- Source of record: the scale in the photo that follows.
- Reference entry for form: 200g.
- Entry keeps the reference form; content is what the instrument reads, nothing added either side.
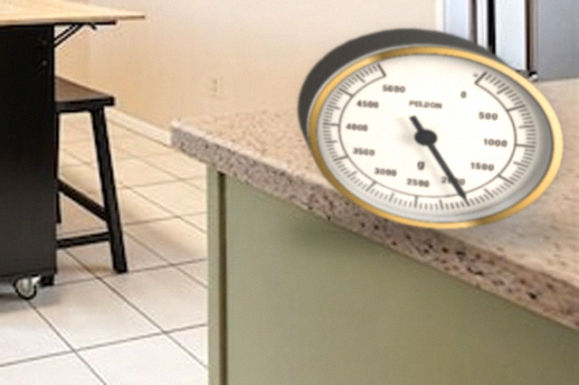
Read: 2000g
